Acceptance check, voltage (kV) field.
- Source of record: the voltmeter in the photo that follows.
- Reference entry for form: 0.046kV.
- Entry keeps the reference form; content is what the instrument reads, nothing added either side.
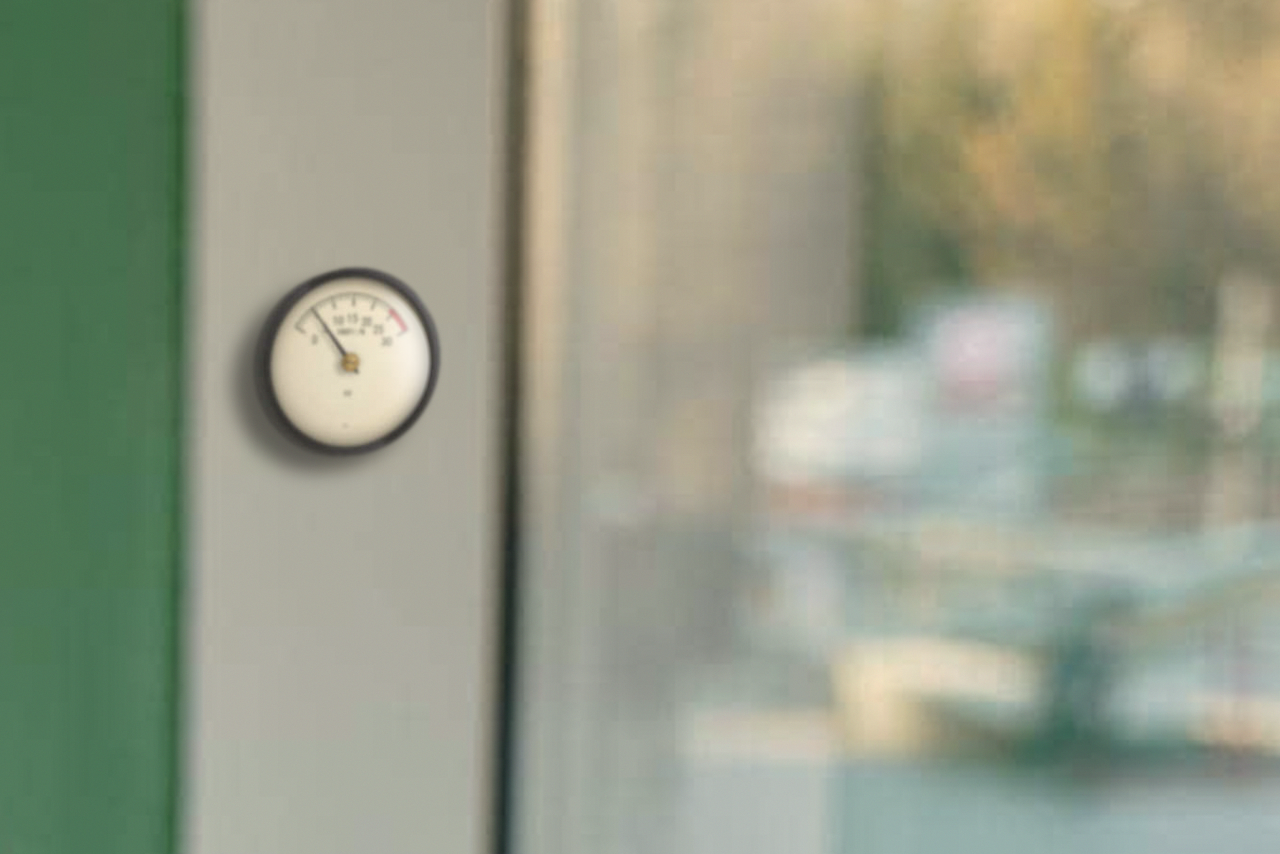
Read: 5kV
